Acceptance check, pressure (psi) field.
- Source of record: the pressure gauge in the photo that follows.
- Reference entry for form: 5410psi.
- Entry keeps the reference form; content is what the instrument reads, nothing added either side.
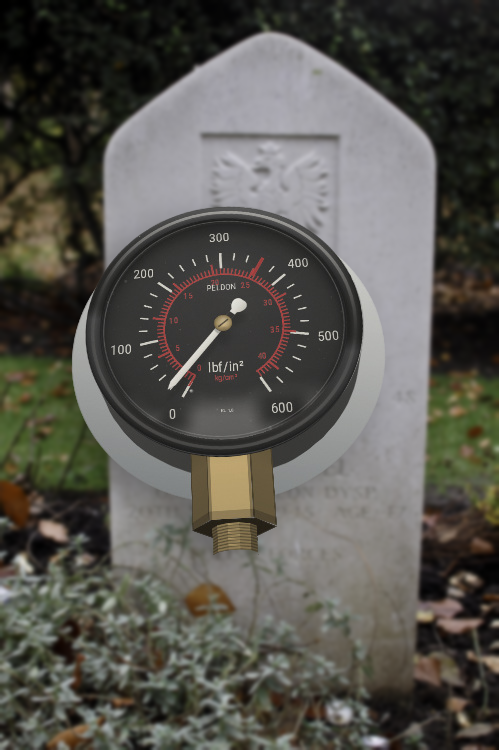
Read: 20psi
